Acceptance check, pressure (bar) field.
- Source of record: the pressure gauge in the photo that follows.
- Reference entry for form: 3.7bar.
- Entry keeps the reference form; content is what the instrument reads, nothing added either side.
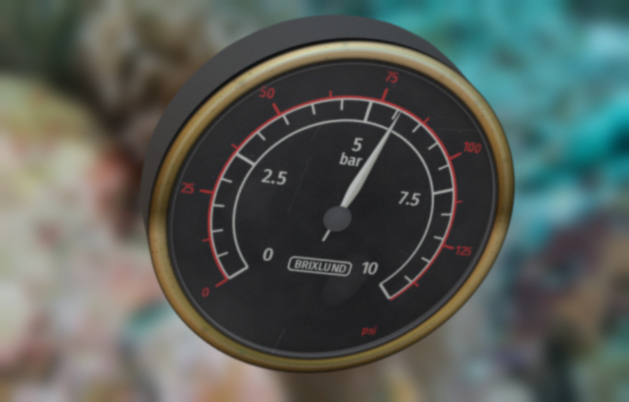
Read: 5.5bar
